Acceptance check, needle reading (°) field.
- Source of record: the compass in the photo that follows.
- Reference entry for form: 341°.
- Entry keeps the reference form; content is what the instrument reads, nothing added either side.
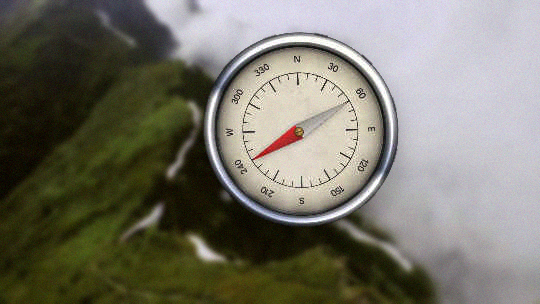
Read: 240°
